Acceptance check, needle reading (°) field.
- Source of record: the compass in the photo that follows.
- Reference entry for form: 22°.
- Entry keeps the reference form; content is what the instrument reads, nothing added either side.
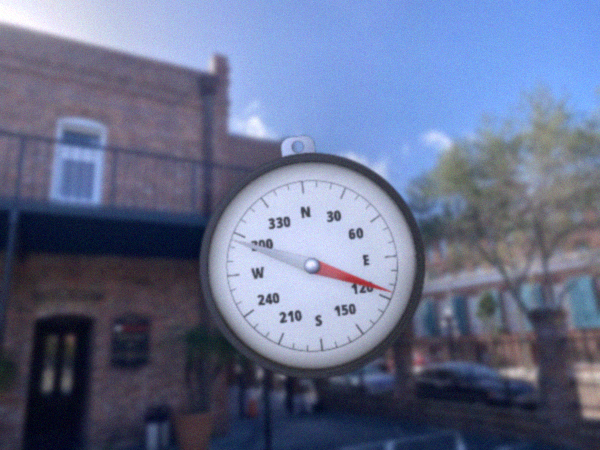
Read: 115°
